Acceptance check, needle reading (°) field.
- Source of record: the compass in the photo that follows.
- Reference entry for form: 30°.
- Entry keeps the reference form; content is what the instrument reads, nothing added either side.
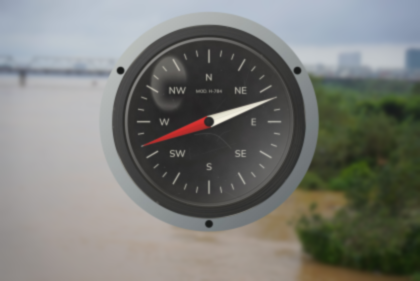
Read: 250°
